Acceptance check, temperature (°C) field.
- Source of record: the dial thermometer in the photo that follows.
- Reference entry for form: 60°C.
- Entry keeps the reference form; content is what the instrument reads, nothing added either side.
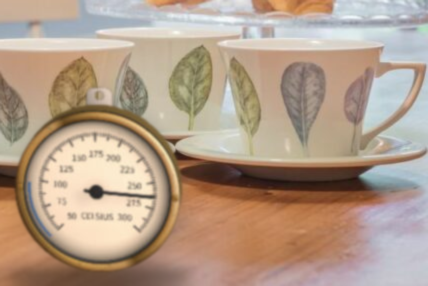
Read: 262.5°C
